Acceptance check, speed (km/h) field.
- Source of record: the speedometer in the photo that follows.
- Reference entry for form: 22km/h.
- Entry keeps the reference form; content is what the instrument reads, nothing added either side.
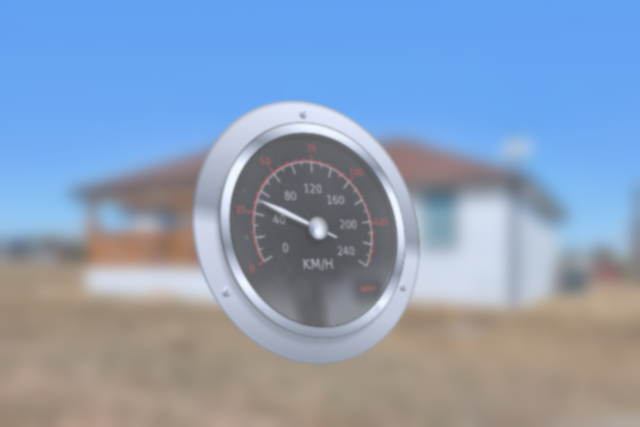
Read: 50km/h
